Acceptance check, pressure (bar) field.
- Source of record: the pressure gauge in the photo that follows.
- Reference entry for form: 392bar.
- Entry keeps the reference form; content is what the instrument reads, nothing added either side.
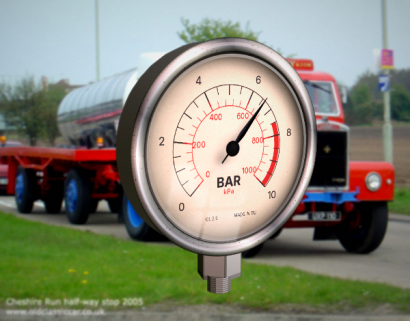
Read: 6.5bar
